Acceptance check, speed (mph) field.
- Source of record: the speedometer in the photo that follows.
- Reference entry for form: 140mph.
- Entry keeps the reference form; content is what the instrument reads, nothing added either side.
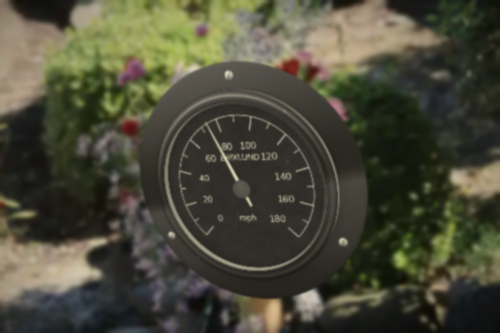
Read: 75mph
